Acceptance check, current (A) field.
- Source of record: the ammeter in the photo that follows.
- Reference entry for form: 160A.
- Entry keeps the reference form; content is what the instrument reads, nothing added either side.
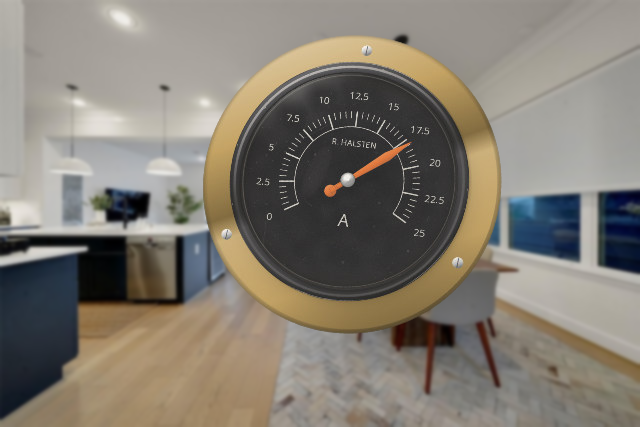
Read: 18A
